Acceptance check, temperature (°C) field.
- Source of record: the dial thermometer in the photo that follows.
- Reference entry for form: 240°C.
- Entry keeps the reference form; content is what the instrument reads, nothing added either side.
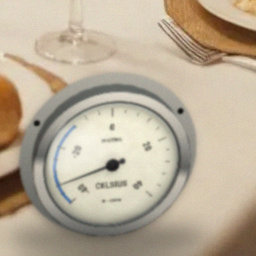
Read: -32°C
